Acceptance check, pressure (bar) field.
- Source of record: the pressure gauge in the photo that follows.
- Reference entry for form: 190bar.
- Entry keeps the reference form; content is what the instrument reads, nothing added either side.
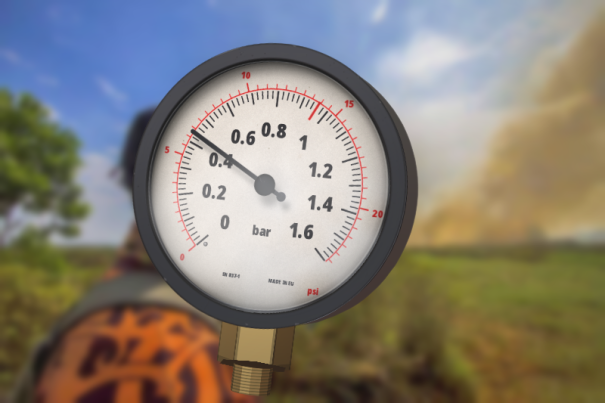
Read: 0.44bar
